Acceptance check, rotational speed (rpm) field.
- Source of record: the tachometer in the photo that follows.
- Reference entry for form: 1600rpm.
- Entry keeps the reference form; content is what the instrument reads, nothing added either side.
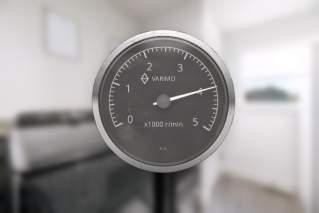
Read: 4000rpm
